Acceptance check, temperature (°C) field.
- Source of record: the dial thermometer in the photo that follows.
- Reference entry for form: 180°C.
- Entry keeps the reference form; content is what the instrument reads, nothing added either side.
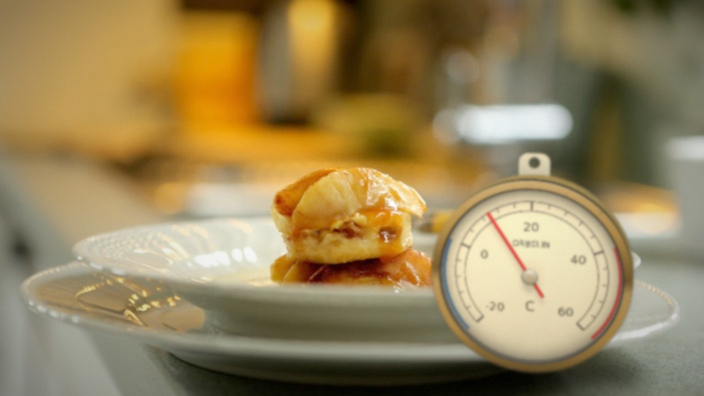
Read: 10°C
